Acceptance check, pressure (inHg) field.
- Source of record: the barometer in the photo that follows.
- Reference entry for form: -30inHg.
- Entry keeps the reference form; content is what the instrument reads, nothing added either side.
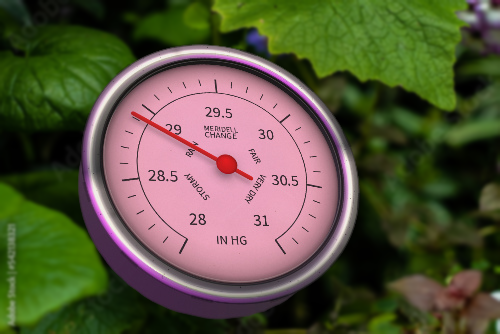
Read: 28.9inHg
